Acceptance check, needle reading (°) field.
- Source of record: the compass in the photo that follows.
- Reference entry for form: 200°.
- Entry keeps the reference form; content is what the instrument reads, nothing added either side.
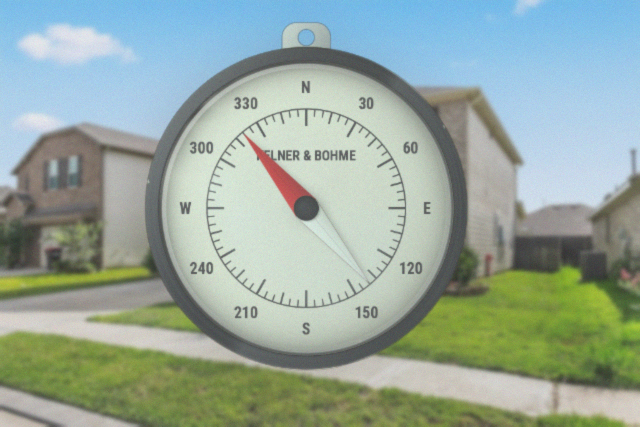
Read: 320°
